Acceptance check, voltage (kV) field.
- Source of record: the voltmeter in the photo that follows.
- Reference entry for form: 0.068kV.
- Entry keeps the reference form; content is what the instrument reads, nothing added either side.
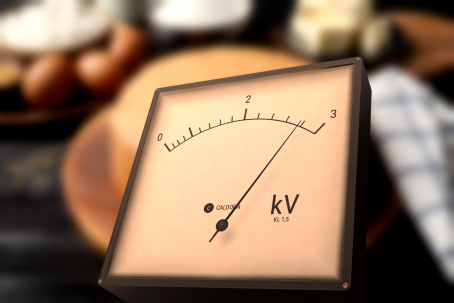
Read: 2.8kV
